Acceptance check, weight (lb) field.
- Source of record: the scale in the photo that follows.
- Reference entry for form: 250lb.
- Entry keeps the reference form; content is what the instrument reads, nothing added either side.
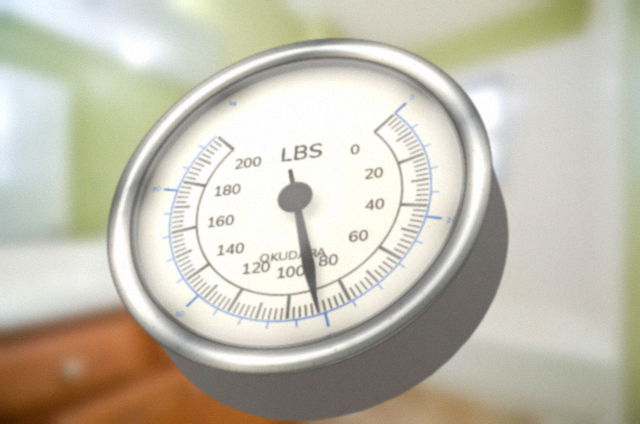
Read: 90lb
